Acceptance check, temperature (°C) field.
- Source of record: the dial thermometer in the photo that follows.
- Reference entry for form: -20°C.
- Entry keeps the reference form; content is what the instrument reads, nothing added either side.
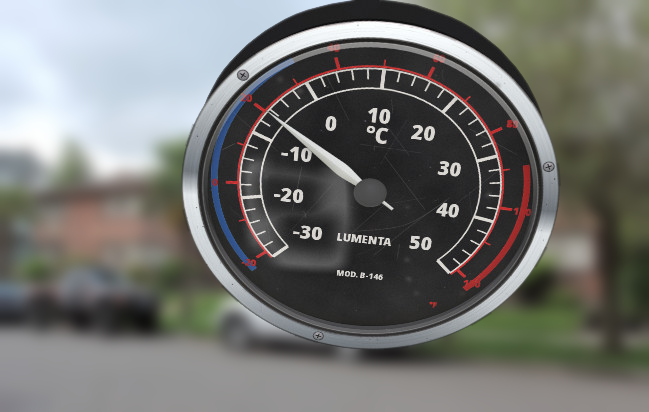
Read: -6°C
